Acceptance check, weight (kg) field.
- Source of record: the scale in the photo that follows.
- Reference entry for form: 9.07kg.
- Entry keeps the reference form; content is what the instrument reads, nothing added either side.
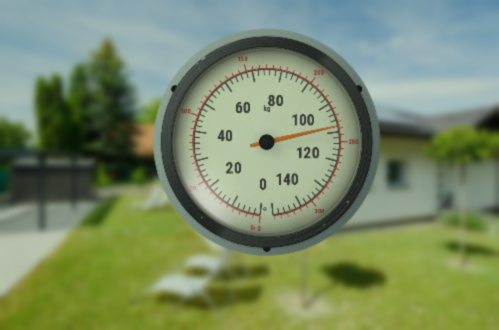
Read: 108kg
